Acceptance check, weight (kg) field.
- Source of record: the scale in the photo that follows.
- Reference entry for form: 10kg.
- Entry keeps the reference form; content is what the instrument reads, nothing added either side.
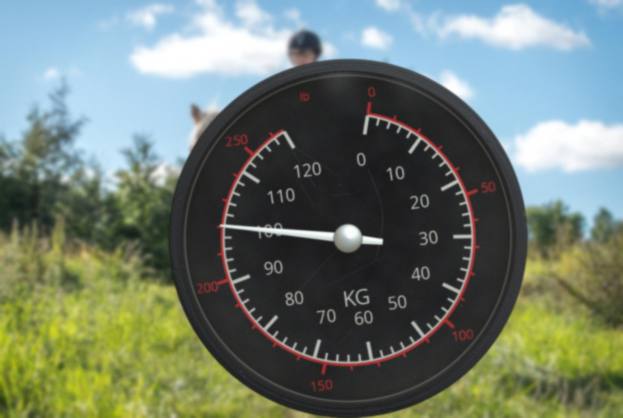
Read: 100kg
